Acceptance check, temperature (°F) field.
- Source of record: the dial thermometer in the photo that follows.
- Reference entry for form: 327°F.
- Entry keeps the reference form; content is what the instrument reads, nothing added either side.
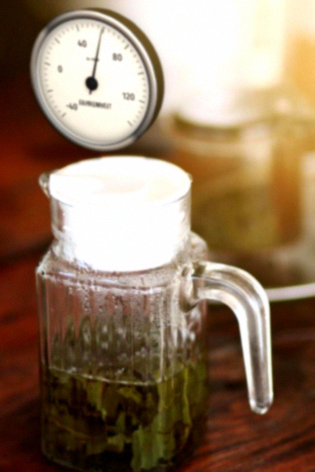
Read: 60°F
